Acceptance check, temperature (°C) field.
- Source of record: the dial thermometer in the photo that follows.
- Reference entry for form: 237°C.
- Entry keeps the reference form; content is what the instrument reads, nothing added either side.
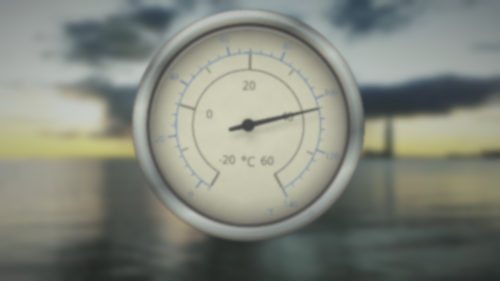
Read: 40°C
